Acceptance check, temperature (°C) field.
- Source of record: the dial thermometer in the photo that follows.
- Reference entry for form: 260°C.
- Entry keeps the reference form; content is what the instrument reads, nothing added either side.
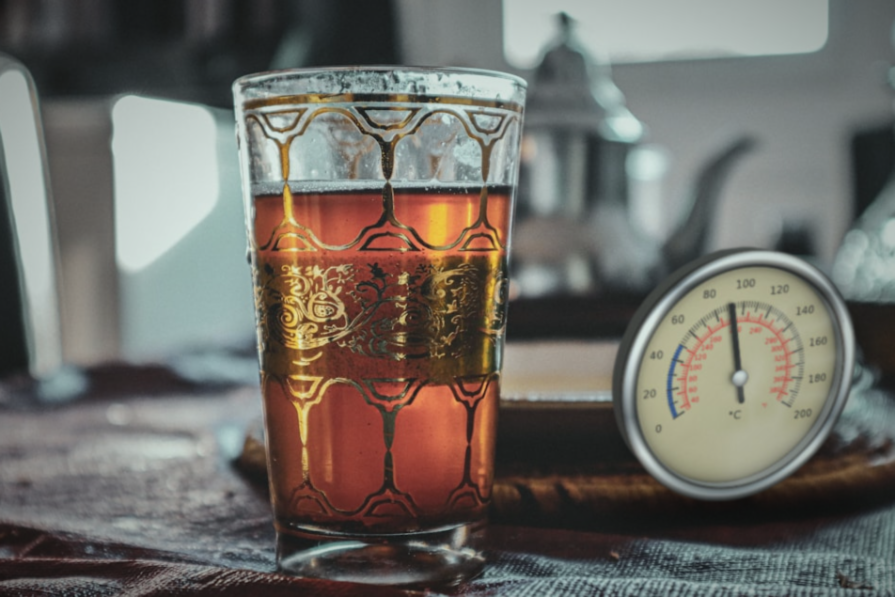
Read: 90°C
